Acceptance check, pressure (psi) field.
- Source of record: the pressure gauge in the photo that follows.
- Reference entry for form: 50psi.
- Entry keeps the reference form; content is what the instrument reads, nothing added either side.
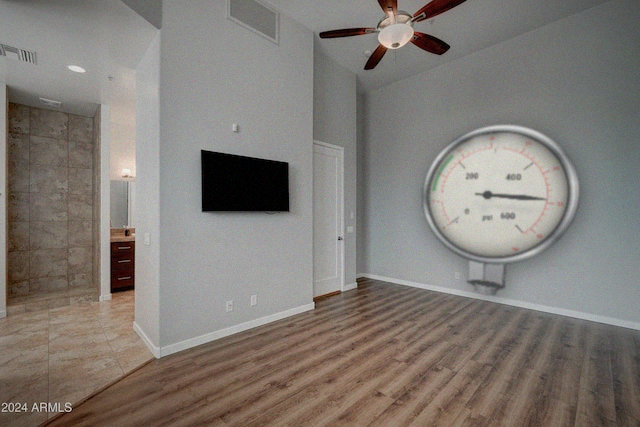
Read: 500psi
